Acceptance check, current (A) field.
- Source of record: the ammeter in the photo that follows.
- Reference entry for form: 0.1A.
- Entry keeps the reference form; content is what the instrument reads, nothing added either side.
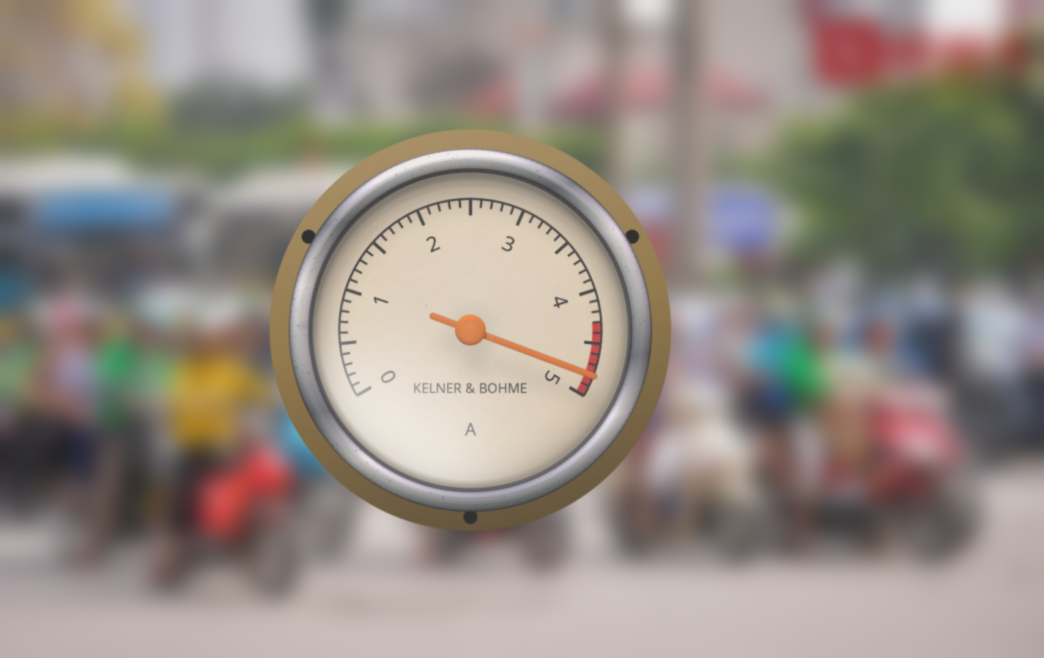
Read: 4.8A
